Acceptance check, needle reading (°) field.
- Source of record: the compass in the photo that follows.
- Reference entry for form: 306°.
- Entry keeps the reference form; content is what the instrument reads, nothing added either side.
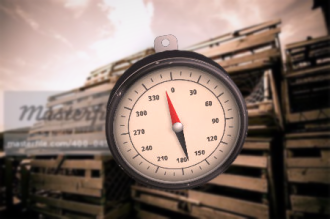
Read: 350°
